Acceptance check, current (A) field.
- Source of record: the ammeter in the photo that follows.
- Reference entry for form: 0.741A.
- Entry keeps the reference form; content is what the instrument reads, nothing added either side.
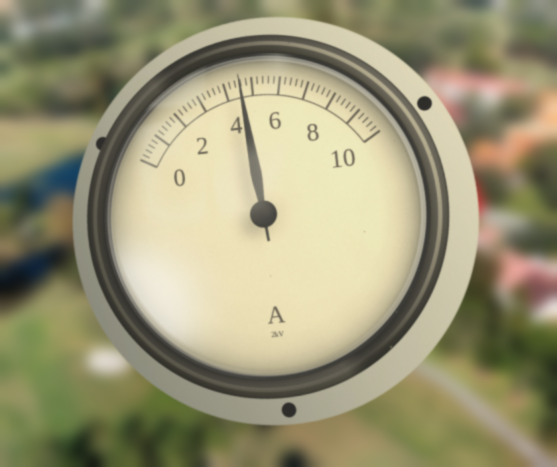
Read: 4.6A
